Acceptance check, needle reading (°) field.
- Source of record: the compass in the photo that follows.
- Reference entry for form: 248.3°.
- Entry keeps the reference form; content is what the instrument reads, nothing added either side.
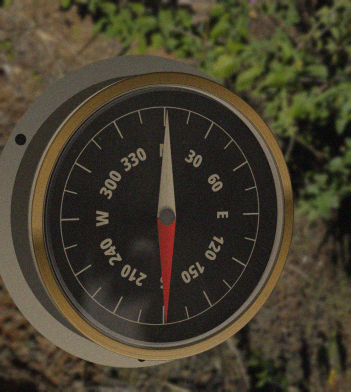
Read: 180°
